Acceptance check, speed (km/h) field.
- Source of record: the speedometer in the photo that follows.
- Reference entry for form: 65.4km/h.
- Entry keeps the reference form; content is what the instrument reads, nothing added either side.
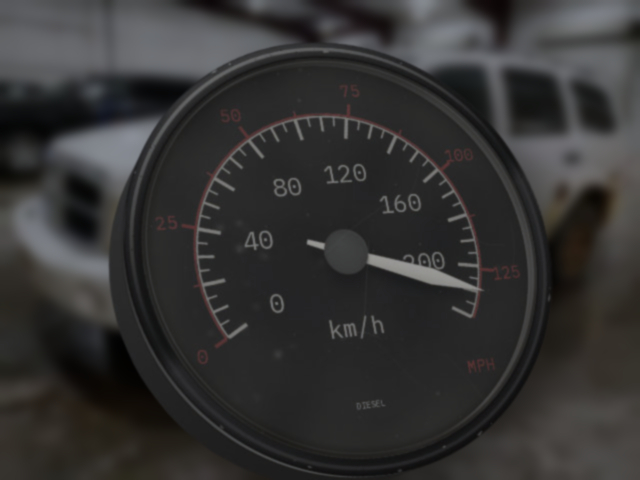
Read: 210km/h
